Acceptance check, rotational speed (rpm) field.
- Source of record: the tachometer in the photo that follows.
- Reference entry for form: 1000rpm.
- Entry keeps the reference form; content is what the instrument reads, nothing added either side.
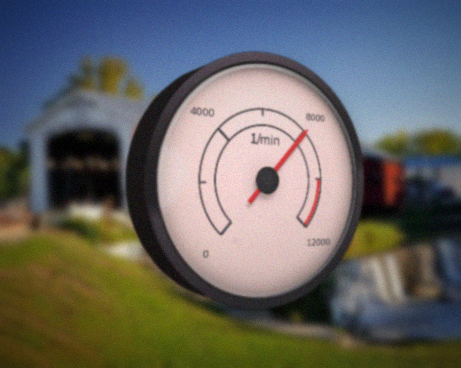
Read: 8000rpm
